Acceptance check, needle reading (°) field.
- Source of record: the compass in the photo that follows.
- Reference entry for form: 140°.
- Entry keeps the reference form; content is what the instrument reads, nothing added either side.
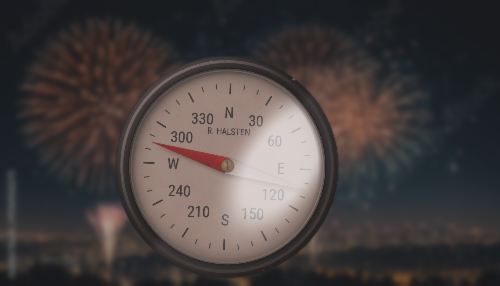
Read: 285°
